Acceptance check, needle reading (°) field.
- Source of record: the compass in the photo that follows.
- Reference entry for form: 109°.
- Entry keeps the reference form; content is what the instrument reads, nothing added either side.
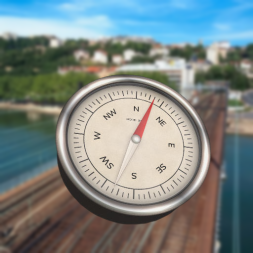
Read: 20°
